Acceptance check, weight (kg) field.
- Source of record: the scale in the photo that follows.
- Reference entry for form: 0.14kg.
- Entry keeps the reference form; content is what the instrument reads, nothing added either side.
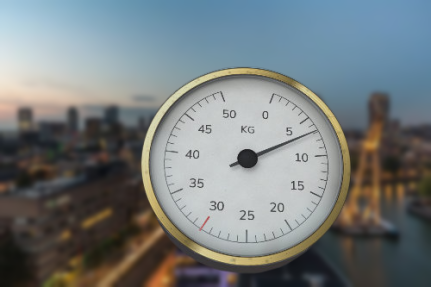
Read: 7kg
